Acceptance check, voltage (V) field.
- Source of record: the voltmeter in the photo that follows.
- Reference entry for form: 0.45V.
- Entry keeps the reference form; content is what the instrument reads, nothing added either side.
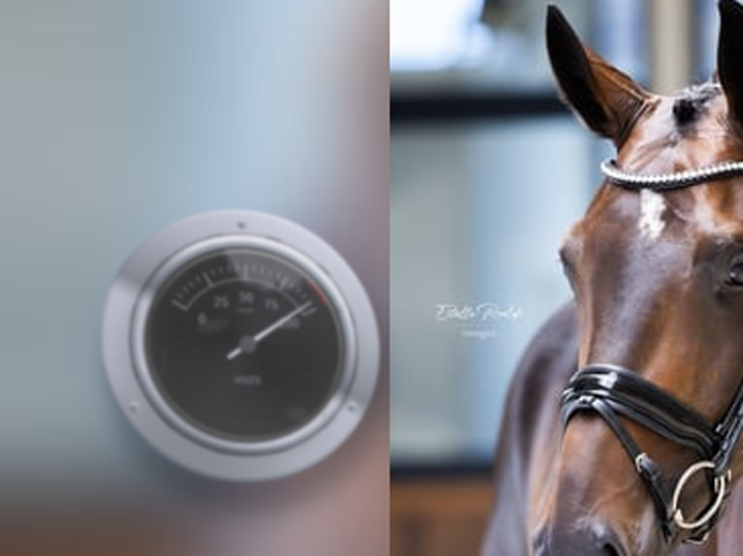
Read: 95V
